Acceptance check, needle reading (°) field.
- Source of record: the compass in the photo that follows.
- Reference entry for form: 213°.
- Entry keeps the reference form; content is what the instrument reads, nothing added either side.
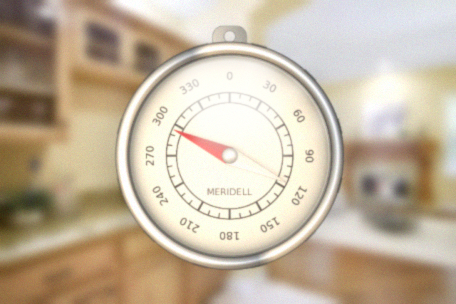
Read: 295°
